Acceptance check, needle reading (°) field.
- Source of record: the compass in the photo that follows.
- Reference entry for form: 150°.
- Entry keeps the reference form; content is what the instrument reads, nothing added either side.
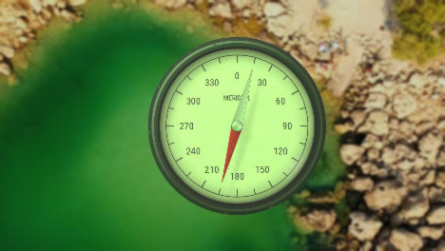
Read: 195°
